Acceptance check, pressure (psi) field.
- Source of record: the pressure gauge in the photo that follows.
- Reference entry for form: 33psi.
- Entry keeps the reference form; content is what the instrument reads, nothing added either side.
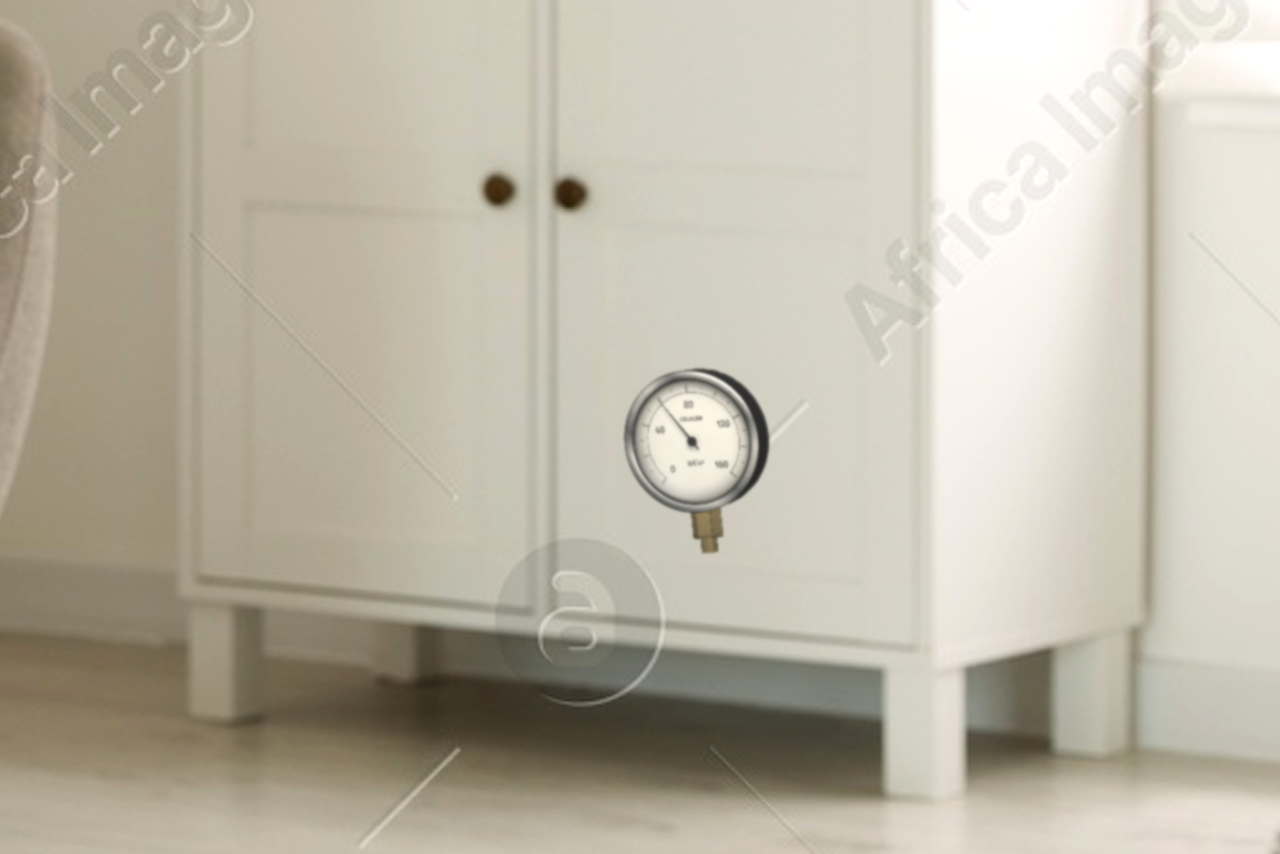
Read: 60psi
